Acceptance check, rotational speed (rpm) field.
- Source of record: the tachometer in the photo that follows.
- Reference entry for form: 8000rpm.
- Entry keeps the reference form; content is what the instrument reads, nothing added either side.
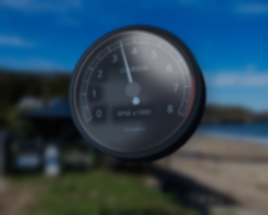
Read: 3500rpm
